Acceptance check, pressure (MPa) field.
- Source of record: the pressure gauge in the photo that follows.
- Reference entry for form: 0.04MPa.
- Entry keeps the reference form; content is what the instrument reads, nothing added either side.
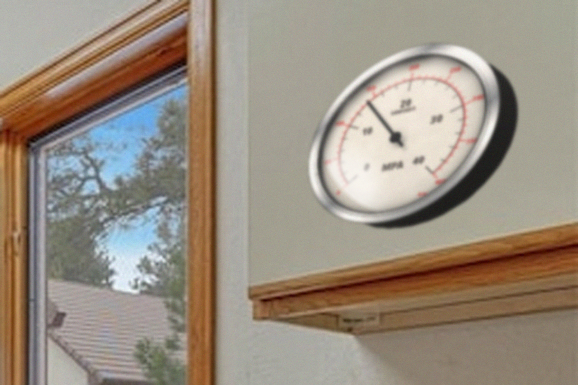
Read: 14MPa
